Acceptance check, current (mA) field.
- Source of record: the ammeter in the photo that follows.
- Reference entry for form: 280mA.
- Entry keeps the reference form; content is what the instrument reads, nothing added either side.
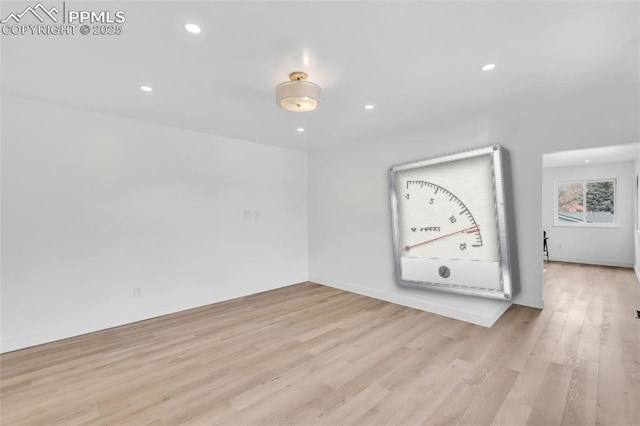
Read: 12.5mA
